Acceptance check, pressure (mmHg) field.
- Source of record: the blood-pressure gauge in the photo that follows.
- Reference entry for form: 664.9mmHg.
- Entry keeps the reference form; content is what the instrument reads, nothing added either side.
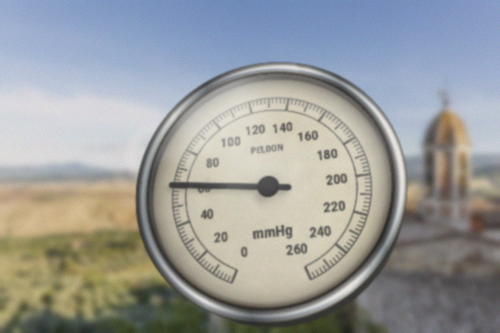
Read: 60mmHg
